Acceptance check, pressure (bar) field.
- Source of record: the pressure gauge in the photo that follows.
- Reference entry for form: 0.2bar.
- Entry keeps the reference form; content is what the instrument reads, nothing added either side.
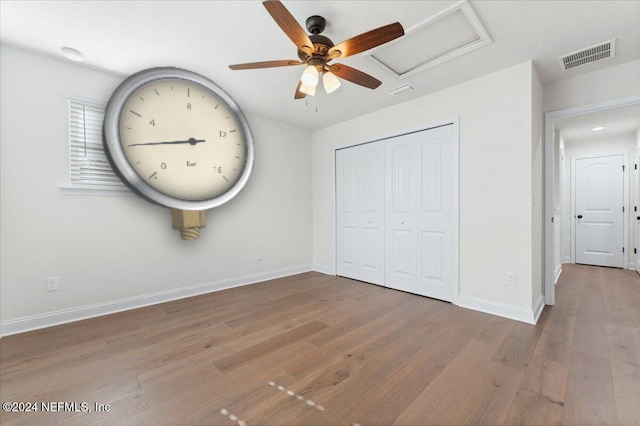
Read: 2bar
